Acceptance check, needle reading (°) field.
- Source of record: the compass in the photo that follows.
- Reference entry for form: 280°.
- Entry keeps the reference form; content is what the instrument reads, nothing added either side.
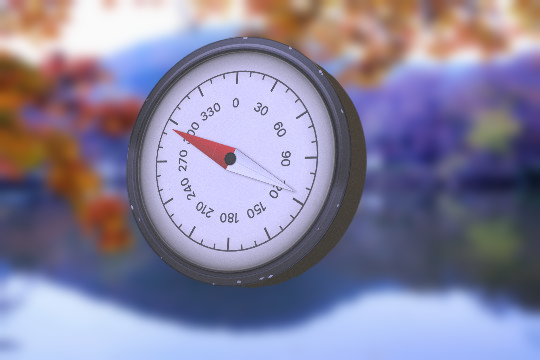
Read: 295°
